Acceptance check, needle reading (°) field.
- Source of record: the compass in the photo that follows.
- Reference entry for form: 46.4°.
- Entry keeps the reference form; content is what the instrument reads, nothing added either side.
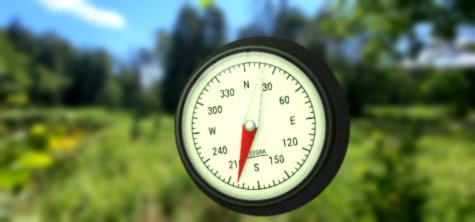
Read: 200°
